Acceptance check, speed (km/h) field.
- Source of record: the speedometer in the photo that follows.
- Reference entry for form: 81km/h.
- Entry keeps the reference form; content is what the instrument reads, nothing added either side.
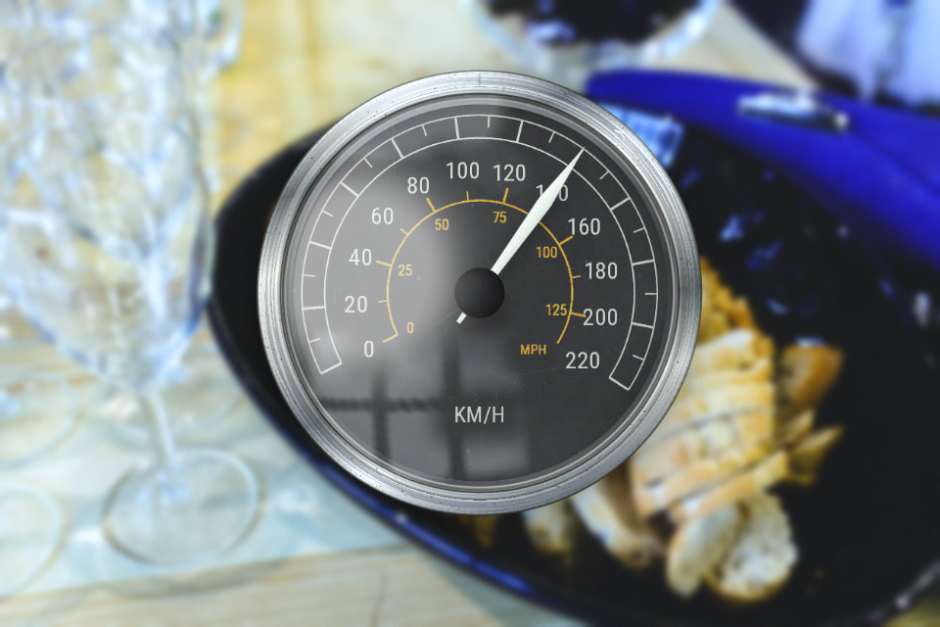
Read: 140km/h
